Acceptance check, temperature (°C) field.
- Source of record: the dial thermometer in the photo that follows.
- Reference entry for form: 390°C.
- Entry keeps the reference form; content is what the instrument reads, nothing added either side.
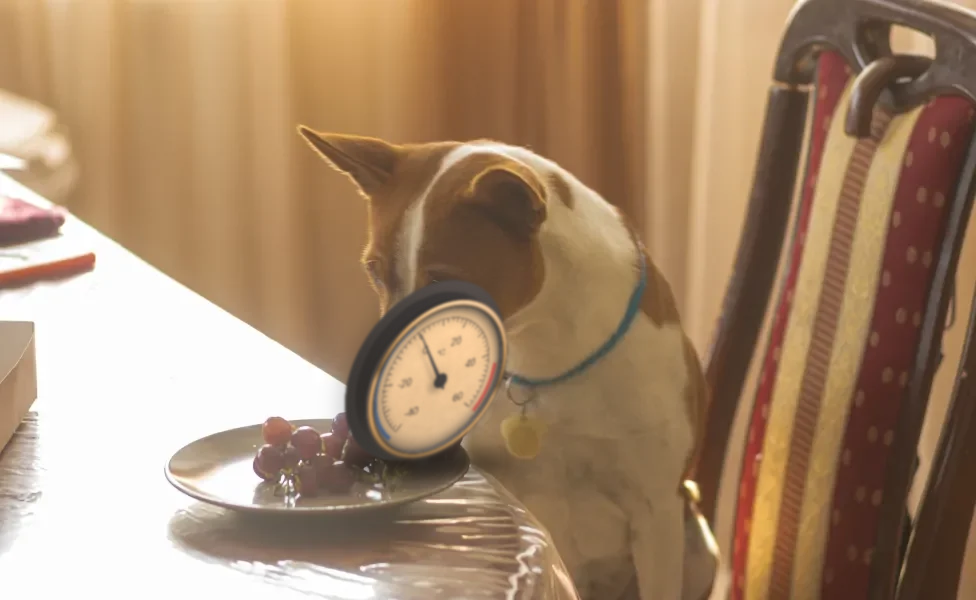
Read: 0°C
